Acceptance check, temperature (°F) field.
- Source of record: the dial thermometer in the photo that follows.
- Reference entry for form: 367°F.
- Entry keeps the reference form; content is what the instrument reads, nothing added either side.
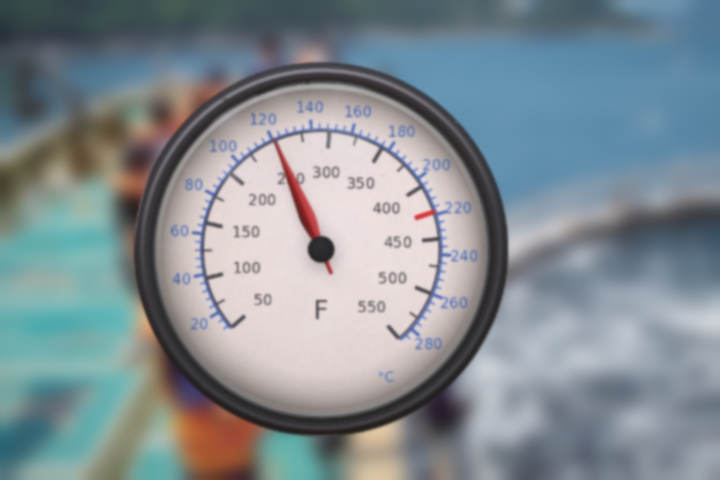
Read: 250°F
